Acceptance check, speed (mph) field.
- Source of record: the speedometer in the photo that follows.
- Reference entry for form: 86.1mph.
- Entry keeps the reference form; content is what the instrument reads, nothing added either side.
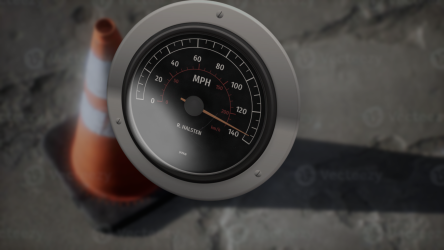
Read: 135mph
